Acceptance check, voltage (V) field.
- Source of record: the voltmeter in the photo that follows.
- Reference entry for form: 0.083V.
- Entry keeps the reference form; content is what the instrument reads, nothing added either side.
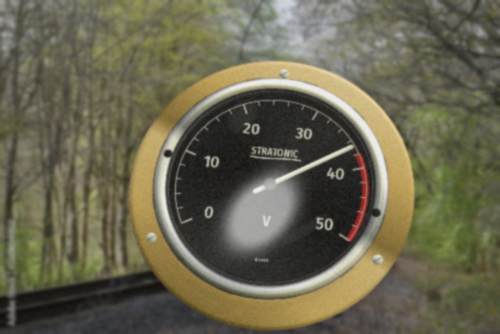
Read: 37V
